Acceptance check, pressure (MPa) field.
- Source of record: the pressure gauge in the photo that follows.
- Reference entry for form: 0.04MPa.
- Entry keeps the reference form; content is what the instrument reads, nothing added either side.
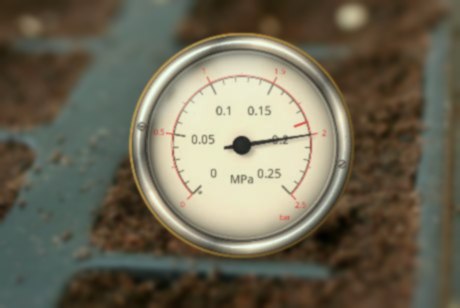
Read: 0.2MPa
